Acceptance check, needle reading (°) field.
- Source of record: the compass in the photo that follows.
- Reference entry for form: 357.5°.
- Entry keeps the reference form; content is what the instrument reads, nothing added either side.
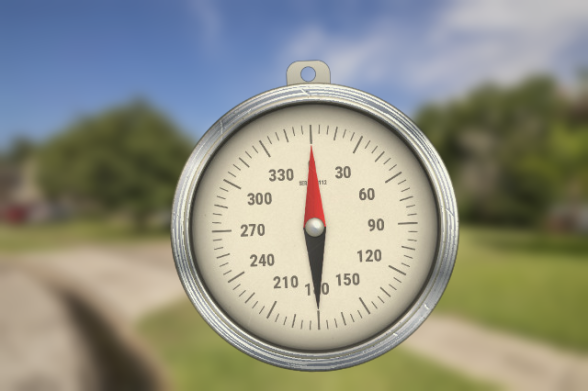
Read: 0°
